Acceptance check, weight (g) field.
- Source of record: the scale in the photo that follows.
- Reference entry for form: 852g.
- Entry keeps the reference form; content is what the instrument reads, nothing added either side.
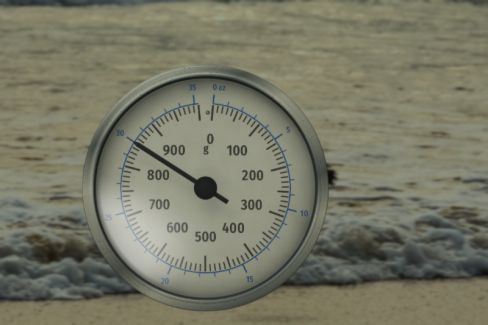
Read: 850g
